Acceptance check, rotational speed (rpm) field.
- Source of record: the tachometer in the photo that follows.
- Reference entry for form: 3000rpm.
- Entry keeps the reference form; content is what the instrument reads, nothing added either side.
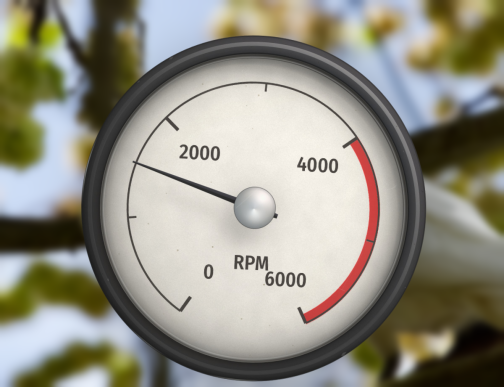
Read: 1500rpm
